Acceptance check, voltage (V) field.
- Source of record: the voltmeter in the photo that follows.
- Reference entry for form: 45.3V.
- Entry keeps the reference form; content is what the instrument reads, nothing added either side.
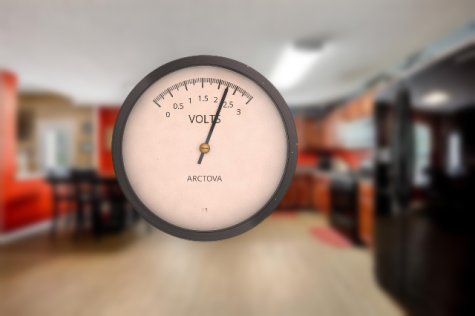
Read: 2.25V
